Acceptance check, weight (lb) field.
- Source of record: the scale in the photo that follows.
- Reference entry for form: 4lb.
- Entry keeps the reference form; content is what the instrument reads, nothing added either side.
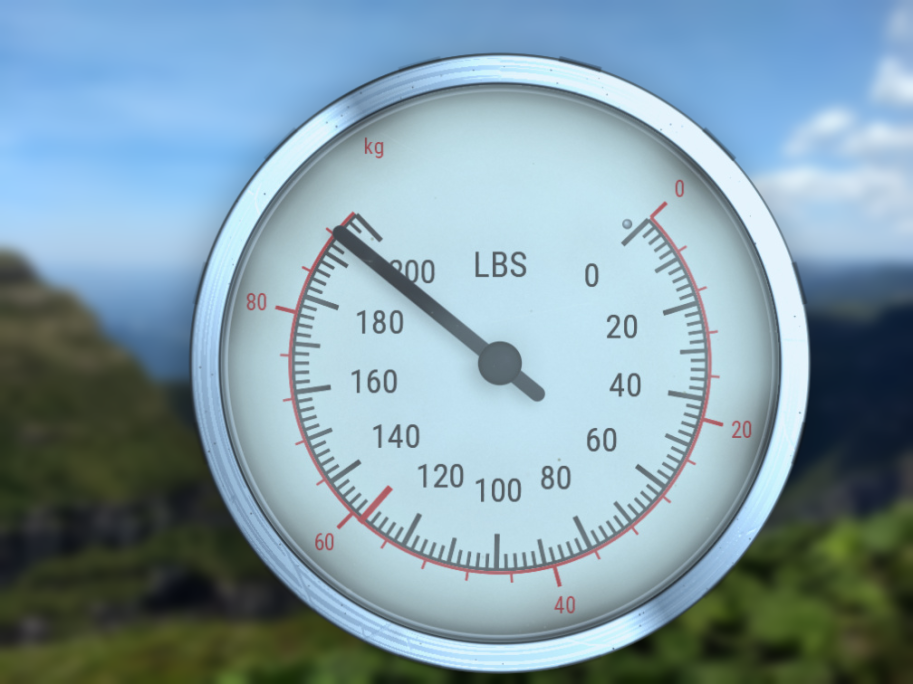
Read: 195lb
